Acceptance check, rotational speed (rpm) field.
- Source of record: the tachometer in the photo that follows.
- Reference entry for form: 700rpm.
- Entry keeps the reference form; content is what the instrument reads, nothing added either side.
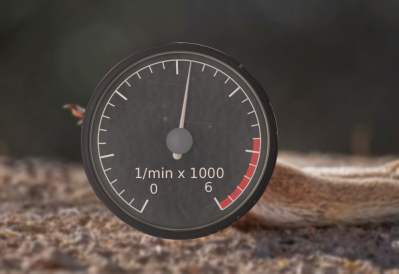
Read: 3200rpm
